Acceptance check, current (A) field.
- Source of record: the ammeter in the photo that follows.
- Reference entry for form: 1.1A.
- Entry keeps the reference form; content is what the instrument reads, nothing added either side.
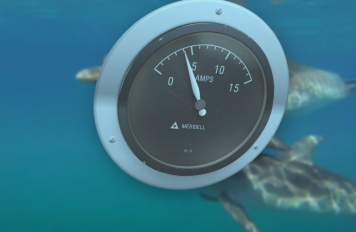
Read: 4A
